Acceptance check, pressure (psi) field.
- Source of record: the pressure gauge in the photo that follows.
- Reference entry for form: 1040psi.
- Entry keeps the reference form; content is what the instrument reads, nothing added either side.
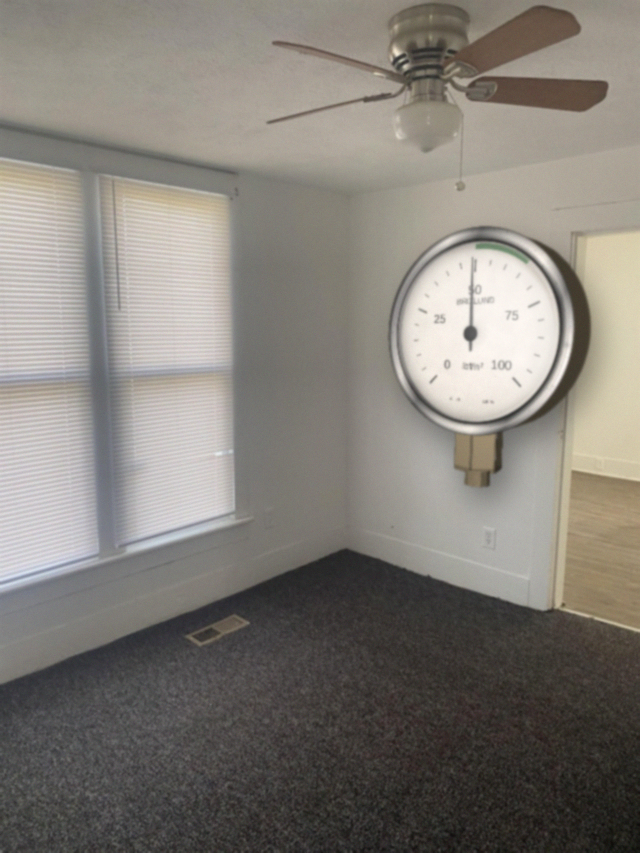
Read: 50psi
